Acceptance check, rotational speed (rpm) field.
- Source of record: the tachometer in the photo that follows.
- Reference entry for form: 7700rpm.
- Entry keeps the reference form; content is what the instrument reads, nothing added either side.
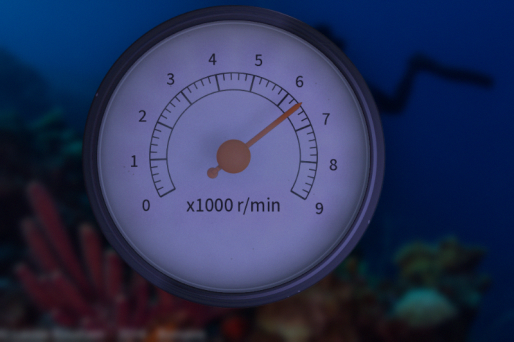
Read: 6400rpm
